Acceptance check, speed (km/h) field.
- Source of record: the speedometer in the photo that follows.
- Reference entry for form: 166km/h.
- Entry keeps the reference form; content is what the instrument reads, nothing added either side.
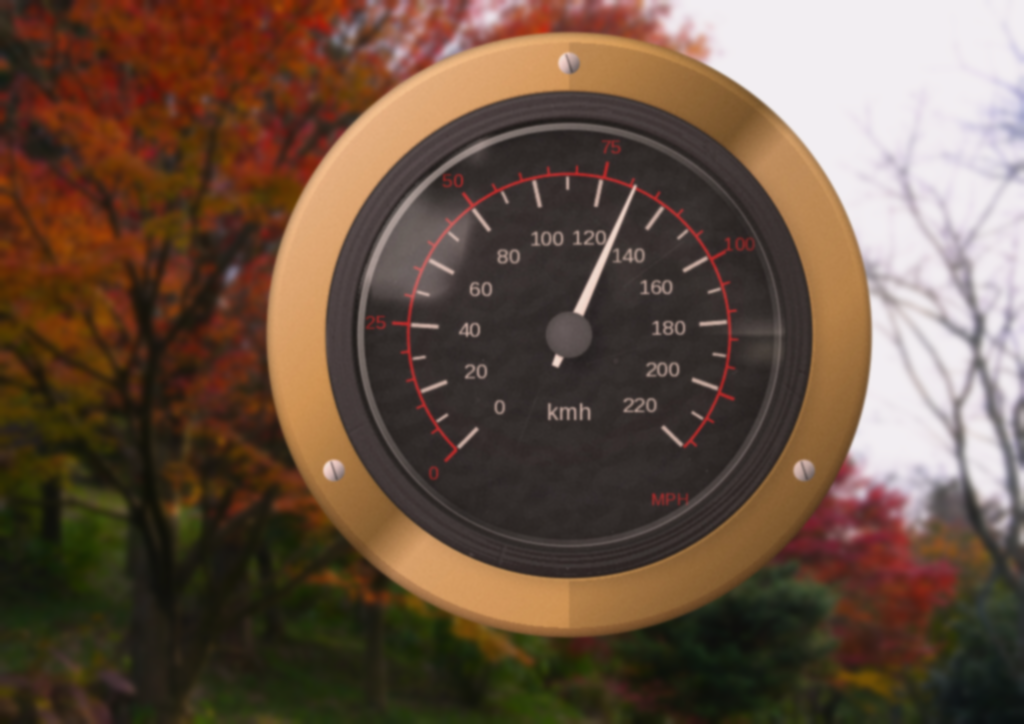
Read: 130km/h
